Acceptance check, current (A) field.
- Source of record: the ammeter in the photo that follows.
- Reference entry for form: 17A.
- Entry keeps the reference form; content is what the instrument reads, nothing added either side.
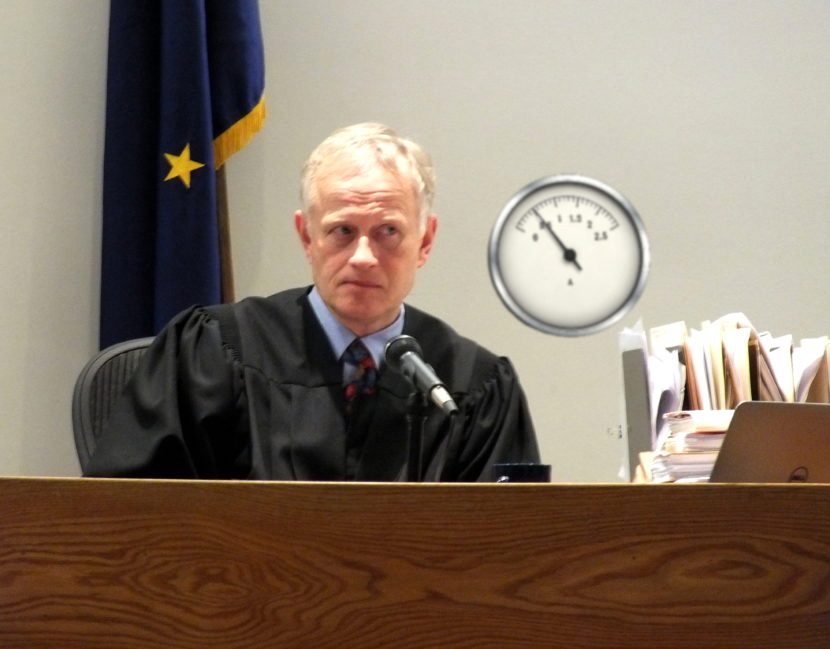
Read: 0.5A
